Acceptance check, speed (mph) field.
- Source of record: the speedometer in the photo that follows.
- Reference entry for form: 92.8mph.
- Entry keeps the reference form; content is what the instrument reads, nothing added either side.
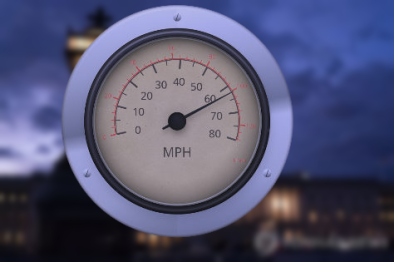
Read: 62.5mph
